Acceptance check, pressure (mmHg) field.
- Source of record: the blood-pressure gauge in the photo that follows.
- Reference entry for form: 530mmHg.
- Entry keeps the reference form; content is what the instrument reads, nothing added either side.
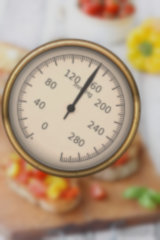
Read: 150mmHg
